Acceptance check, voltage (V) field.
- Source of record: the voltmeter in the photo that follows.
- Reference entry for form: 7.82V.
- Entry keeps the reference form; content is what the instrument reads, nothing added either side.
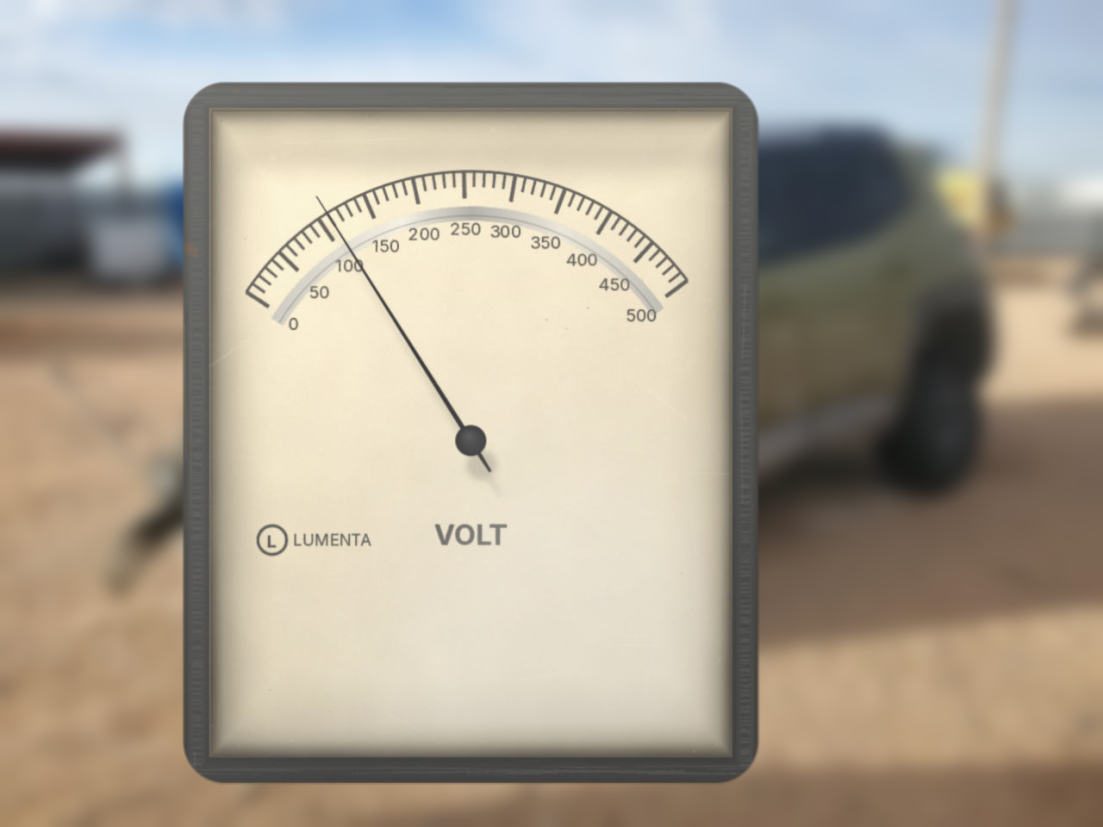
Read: 110V
